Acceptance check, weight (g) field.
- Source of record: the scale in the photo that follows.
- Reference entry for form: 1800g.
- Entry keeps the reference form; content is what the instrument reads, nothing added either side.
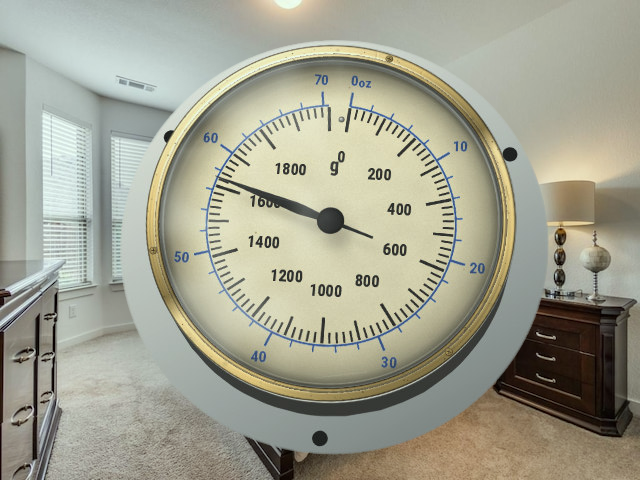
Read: 1620g
